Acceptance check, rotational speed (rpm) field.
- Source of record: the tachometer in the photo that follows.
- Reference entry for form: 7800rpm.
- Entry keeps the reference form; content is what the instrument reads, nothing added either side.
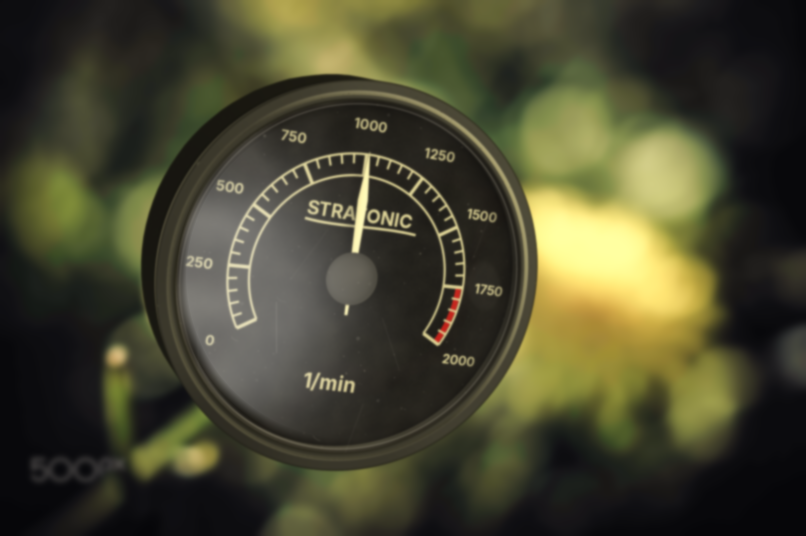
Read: 1000rpm
